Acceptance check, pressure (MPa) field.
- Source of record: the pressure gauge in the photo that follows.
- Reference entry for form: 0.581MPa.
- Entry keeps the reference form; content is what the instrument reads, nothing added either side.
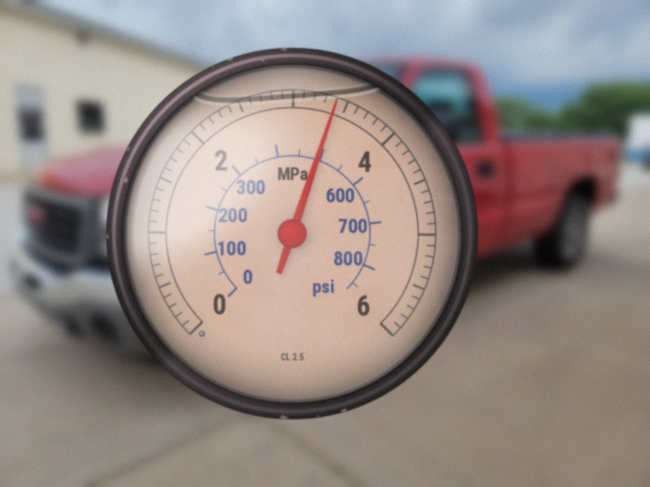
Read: 3.4MPa
